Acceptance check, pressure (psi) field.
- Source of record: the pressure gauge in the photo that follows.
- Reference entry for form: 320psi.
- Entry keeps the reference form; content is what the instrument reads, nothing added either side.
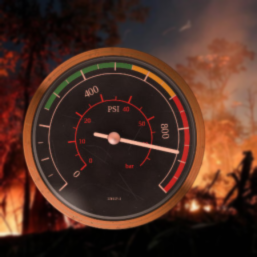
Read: 875psi
